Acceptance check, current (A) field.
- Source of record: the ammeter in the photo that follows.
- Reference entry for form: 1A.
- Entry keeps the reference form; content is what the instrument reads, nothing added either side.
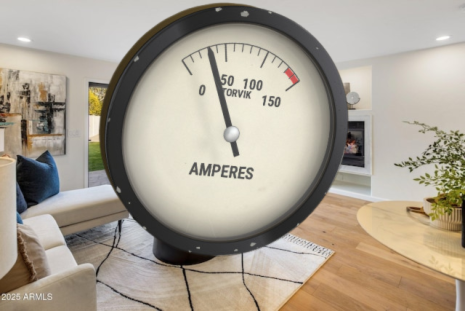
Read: 30A
